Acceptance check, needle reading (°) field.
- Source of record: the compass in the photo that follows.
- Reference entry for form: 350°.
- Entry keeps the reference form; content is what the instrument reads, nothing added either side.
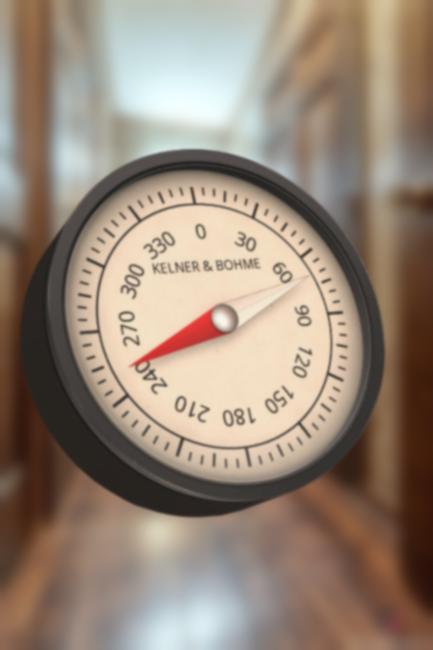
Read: 250°
